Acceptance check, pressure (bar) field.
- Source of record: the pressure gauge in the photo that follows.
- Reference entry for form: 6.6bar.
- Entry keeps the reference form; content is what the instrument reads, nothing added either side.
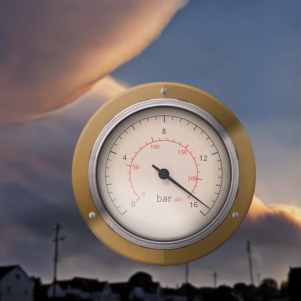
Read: 15.5bar
